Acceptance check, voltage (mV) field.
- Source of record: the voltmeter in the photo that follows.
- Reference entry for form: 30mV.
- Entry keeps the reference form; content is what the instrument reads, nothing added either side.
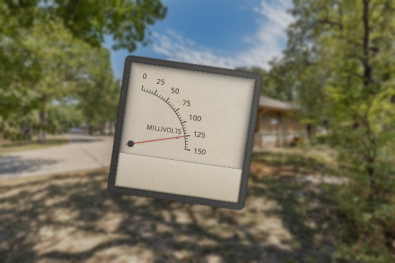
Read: 125mV
